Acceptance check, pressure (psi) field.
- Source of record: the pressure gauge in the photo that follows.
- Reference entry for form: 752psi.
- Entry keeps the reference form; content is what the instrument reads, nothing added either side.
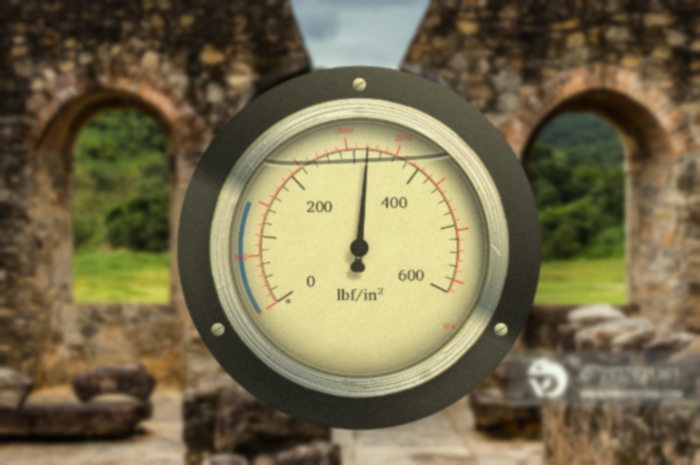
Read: 320psi
